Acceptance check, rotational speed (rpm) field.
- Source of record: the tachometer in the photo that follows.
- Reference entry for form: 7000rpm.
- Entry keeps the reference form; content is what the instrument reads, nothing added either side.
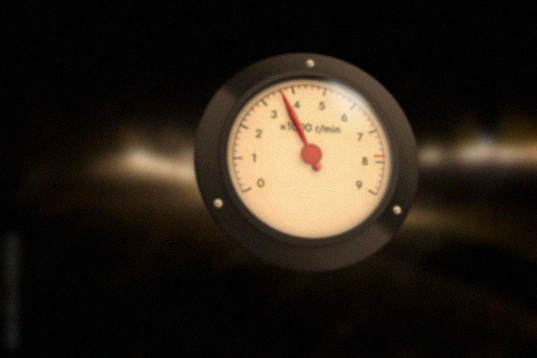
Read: 3600rpm
